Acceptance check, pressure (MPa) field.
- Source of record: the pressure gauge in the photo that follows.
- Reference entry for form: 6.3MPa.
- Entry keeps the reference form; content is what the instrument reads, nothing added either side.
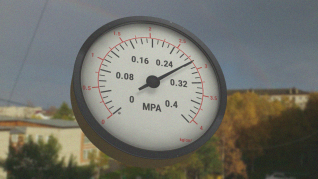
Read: 0.28MPa
